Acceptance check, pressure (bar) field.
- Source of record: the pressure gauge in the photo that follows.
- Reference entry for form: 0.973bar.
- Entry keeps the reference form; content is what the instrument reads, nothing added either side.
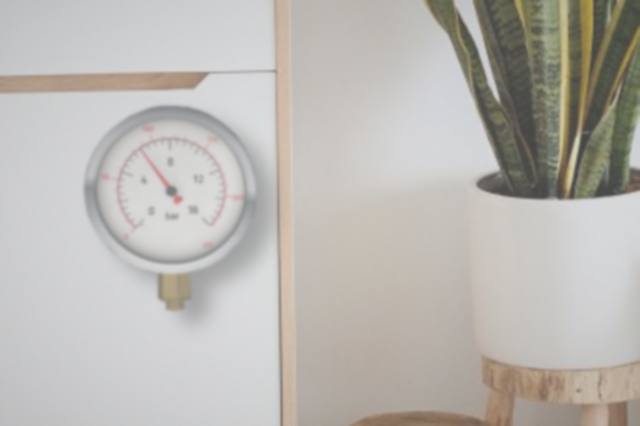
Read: 6bar
